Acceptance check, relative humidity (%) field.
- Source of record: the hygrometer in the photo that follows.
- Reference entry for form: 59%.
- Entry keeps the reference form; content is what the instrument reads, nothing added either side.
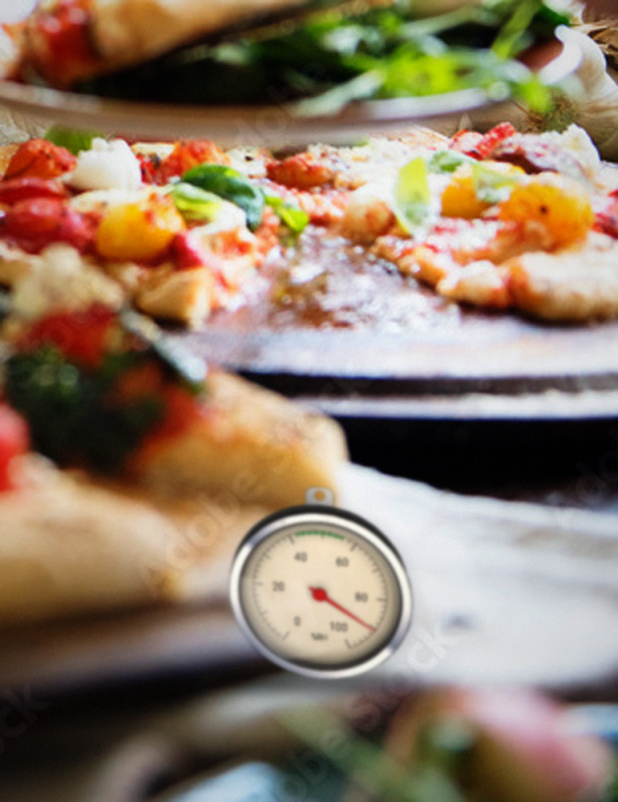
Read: 90%
